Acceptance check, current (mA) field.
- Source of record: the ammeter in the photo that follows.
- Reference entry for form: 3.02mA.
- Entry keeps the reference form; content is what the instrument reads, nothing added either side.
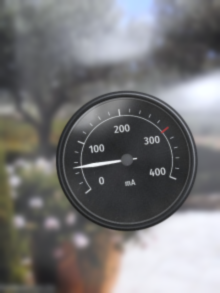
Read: 50mA
